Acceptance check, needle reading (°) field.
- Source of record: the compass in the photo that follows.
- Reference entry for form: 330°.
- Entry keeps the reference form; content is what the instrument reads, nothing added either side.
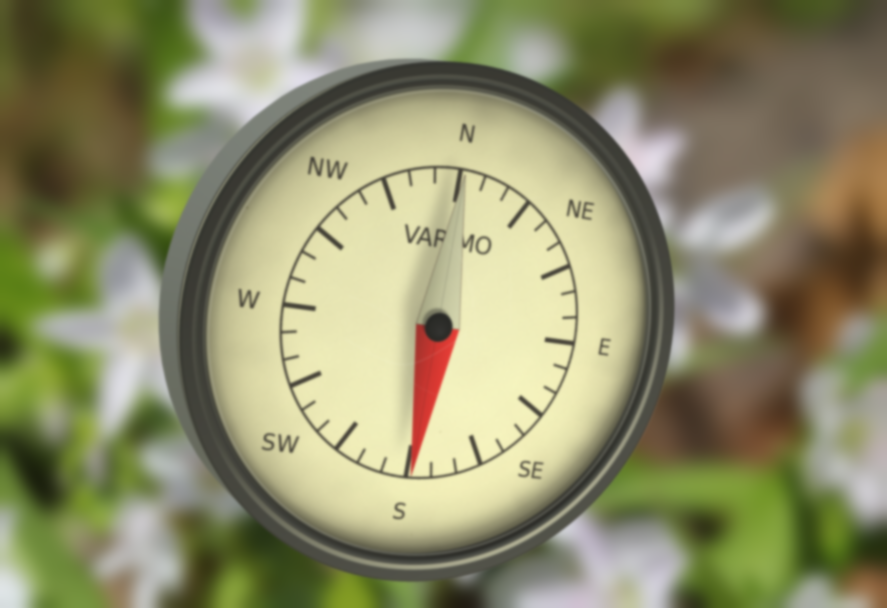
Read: 180°
